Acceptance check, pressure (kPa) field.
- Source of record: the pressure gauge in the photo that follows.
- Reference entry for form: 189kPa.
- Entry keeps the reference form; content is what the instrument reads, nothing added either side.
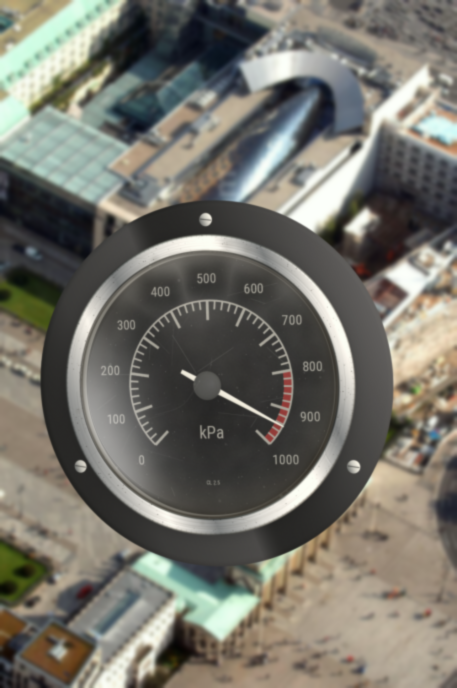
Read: 940kPa
